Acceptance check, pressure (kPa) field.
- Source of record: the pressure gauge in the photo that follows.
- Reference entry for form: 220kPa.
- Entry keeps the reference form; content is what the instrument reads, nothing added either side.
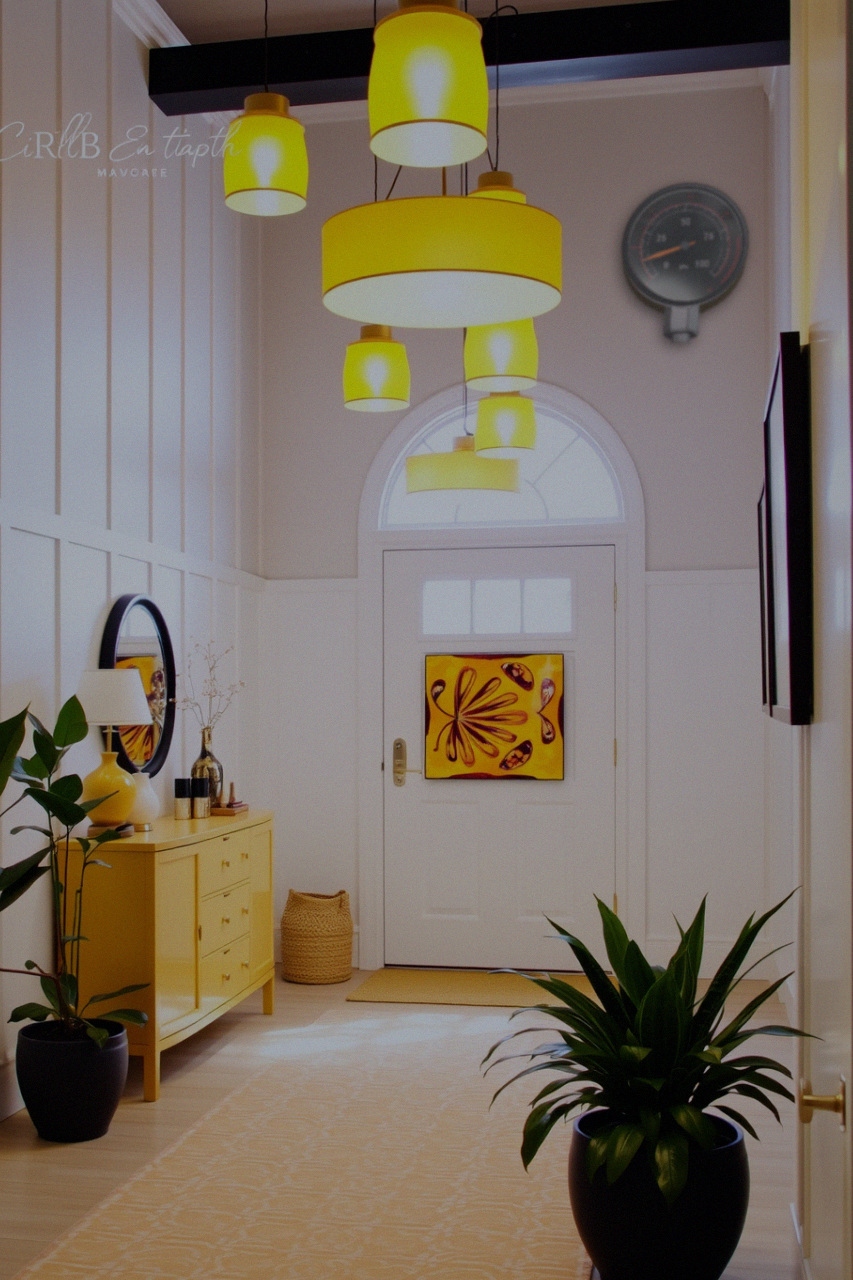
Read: 10kPa
